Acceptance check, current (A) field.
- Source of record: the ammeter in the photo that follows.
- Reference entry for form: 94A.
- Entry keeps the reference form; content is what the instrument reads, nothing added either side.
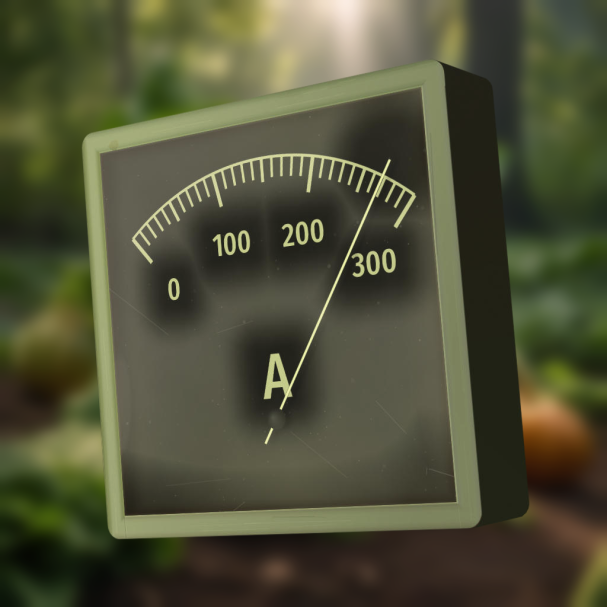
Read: 270A
